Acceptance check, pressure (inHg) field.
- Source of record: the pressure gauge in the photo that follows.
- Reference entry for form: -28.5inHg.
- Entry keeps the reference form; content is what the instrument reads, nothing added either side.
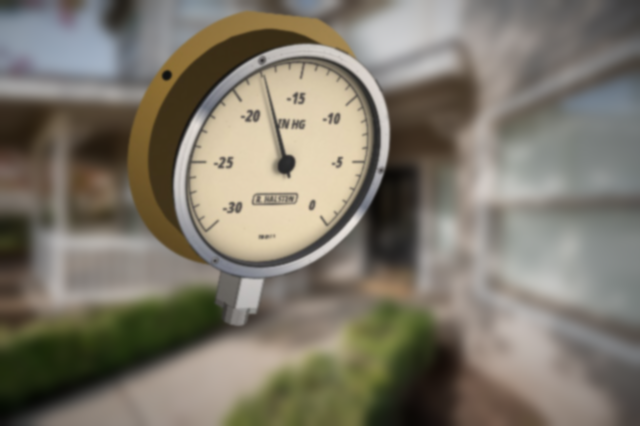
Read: -18inHg
